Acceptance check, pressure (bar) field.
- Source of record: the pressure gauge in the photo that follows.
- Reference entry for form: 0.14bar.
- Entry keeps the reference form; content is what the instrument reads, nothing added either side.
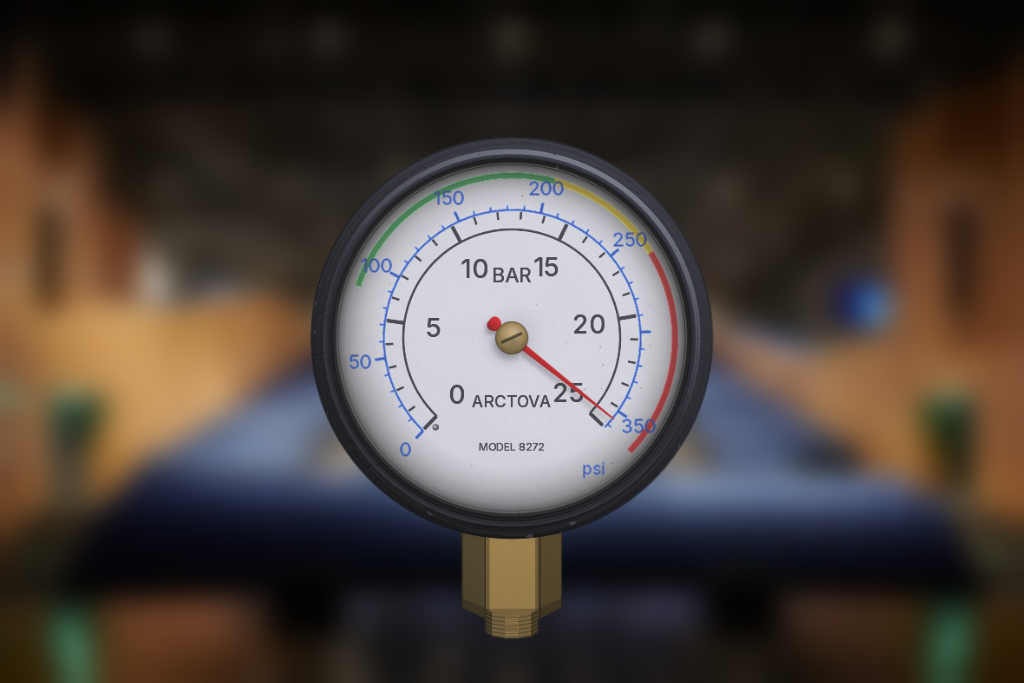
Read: 24.5bar
